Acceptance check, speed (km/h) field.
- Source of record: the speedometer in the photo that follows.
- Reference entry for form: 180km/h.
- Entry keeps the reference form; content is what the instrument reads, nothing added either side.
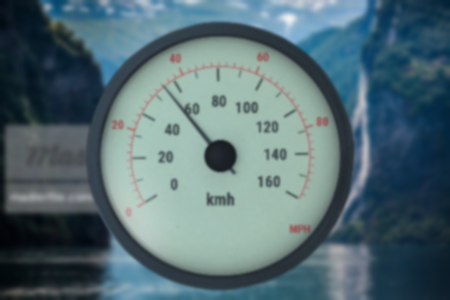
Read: 55km/h
